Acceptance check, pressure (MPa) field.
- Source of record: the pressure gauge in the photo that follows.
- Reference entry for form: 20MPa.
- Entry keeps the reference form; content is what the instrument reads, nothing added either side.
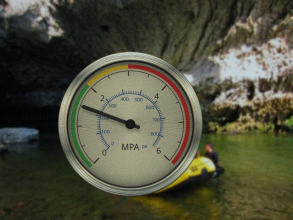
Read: 1.5MPa
